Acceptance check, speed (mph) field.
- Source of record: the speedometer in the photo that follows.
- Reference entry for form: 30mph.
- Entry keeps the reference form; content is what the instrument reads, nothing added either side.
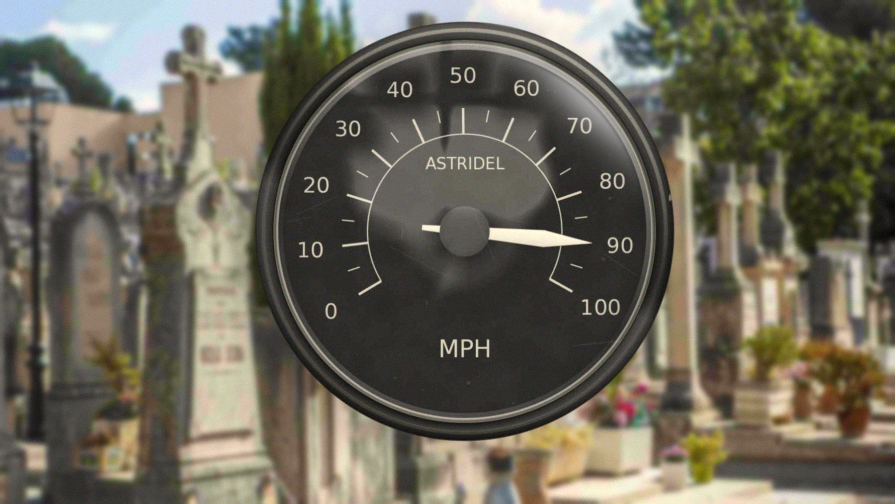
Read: 90mph
